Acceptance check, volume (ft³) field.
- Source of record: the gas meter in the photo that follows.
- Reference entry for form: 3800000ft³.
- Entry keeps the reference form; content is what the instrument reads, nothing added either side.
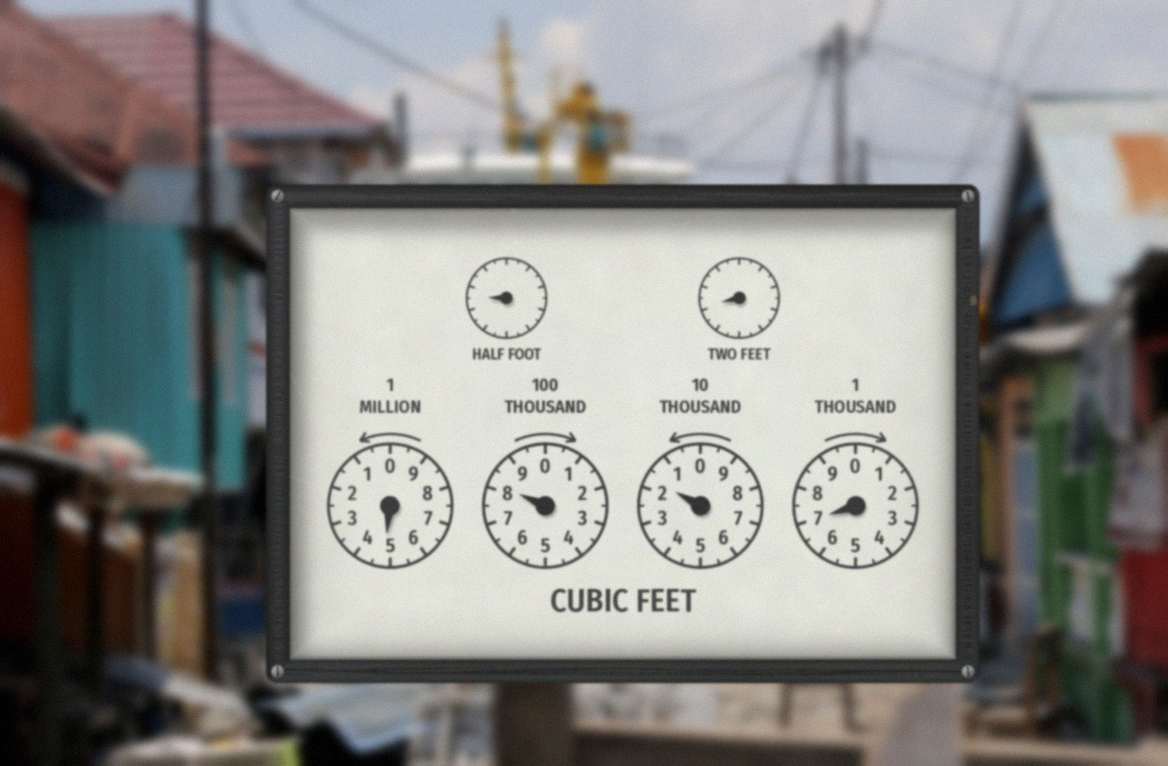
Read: 481700ft³
